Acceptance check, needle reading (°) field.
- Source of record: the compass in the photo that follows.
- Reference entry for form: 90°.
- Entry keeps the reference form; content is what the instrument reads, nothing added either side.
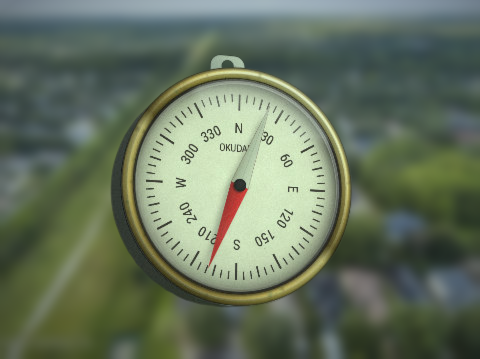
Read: 200°
